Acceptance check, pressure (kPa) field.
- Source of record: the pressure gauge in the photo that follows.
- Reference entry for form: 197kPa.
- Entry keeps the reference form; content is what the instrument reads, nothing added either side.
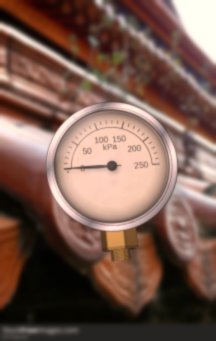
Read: 0kPa
